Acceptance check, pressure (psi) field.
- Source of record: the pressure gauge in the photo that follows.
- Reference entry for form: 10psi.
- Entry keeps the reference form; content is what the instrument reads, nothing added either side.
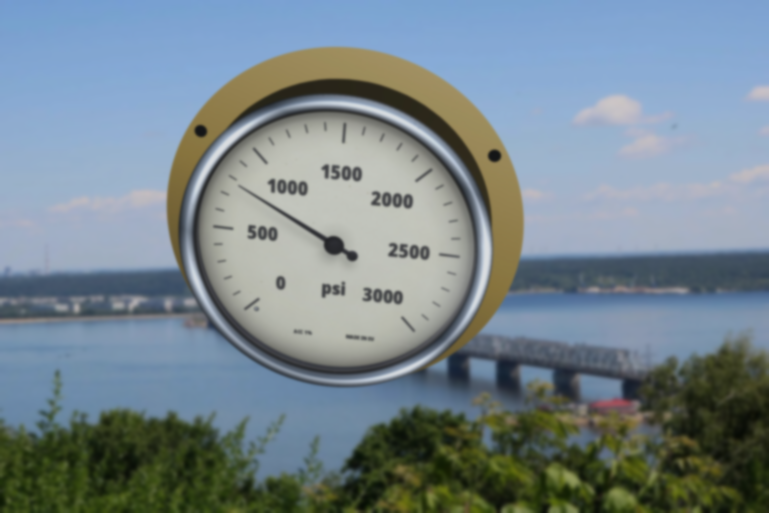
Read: 800psi
